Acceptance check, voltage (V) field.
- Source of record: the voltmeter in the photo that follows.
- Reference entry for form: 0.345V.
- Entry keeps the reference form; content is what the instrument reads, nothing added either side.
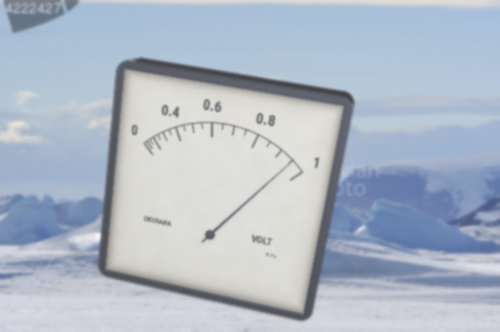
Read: 0.95V
